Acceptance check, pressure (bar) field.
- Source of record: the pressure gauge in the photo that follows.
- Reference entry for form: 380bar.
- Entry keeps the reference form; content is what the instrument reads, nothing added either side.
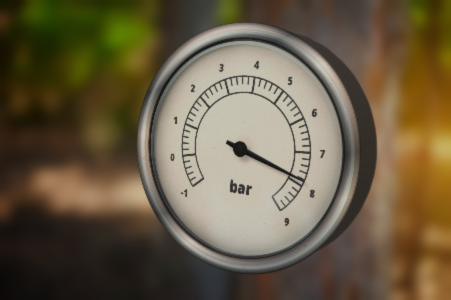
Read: 7.8bar
